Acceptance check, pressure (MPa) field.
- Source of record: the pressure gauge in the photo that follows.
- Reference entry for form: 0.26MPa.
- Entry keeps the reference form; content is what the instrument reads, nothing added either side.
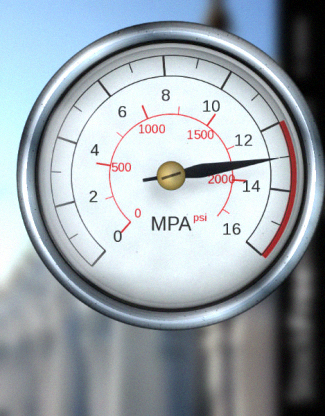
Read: 13MPa
